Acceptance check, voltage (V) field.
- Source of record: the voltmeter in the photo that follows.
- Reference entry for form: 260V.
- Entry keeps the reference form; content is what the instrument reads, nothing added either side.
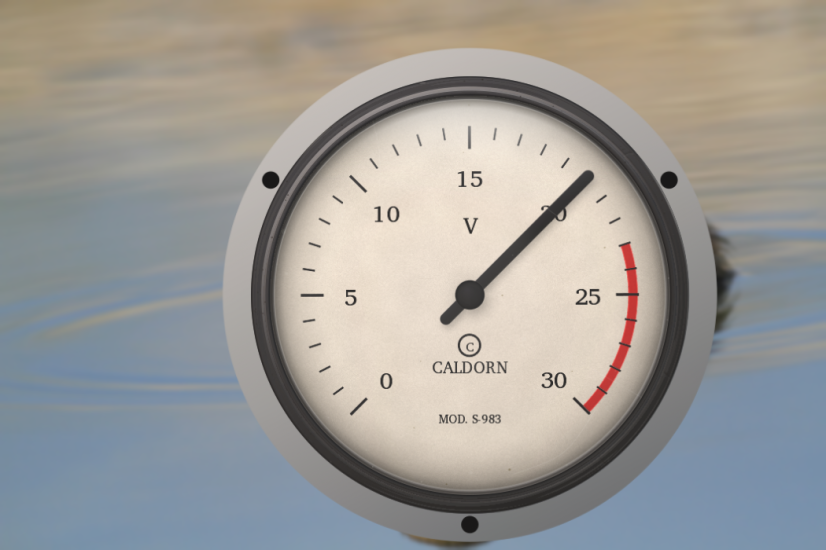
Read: 20V
